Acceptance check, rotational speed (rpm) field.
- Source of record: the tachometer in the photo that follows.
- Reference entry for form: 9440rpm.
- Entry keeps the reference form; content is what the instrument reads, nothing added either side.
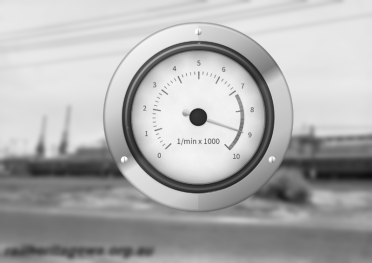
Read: 9000rpm
